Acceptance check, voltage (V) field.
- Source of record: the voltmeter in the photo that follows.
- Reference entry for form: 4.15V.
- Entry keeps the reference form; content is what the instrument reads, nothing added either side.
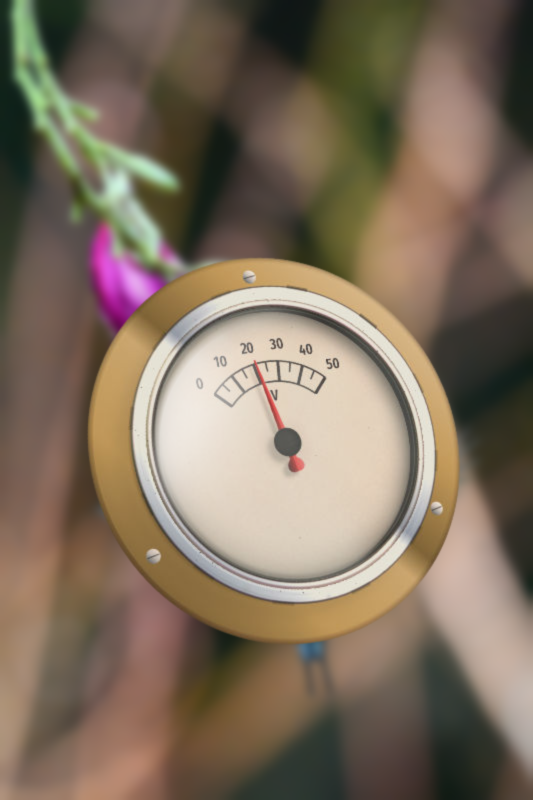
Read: 20V
